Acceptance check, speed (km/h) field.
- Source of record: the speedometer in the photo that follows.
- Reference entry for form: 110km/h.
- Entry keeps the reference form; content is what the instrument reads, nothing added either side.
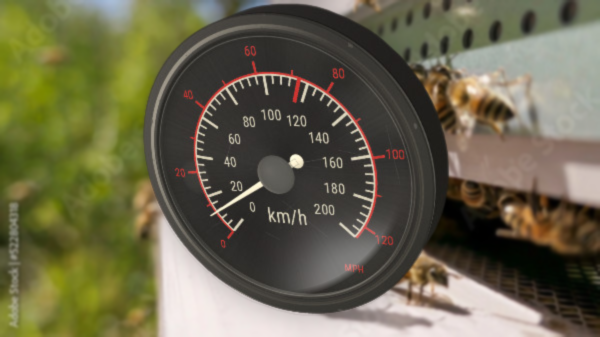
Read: 12km/h
